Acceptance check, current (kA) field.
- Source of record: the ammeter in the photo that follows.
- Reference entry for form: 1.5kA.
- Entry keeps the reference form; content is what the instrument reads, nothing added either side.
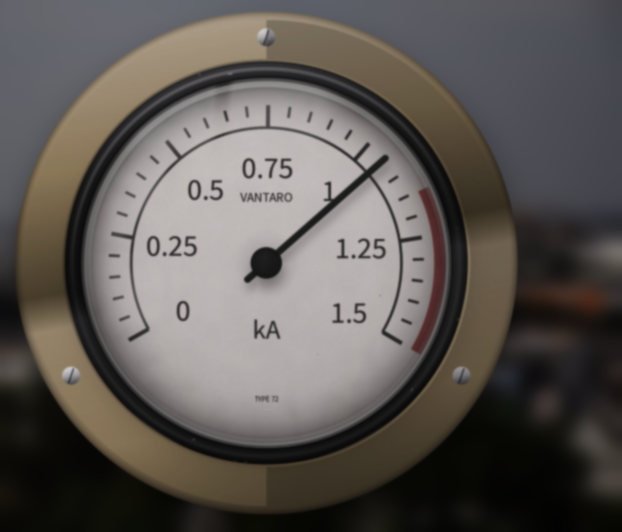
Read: 1.05kA
